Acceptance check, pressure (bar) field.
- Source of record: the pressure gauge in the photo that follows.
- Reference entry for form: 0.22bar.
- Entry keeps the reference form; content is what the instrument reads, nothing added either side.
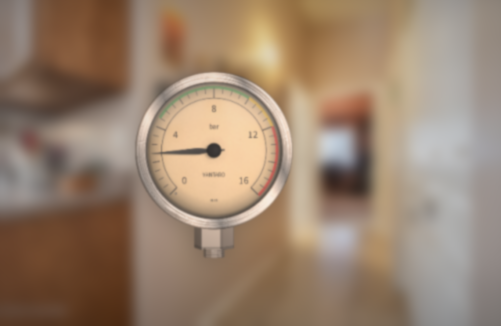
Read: 2.5bar
